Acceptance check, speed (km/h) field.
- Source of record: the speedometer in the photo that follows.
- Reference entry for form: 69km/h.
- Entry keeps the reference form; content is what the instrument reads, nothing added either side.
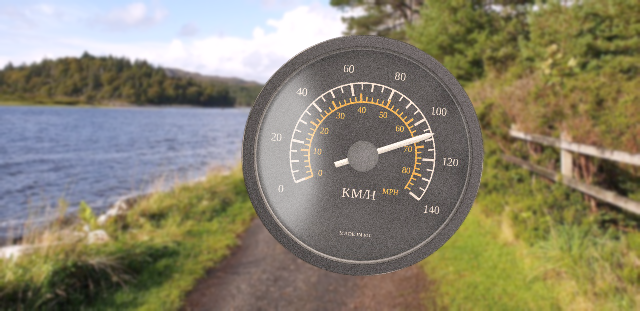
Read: 107.5km/h
